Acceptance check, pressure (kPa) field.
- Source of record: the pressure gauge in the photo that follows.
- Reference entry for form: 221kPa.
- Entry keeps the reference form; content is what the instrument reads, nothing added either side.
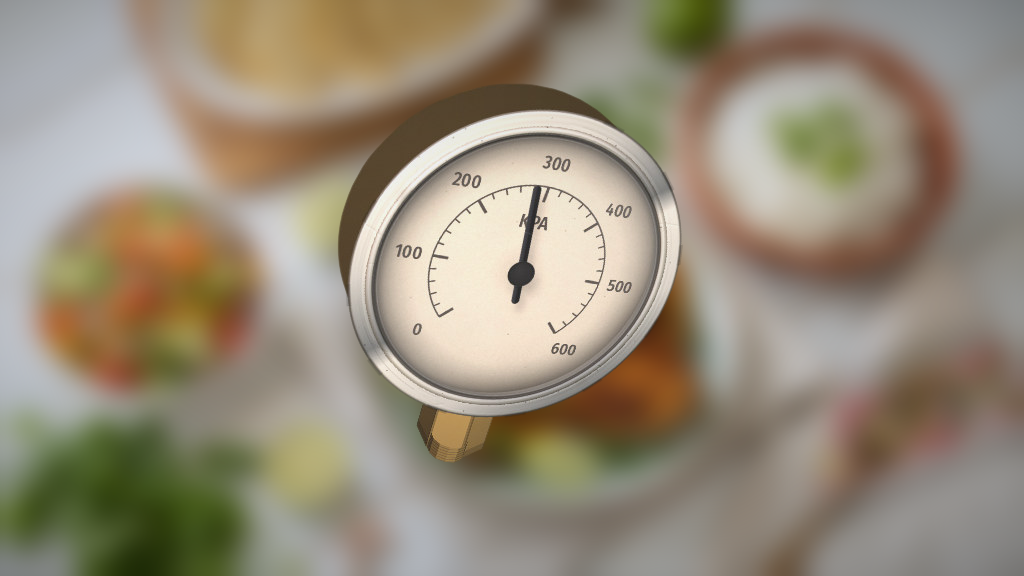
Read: 280kPa
